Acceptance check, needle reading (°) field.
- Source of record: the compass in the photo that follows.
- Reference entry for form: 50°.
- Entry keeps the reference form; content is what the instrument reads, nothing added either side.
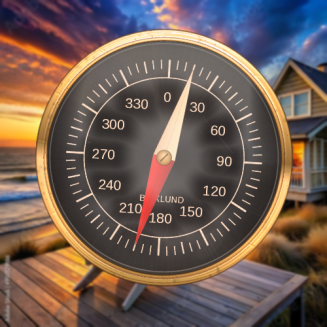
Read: 195°
